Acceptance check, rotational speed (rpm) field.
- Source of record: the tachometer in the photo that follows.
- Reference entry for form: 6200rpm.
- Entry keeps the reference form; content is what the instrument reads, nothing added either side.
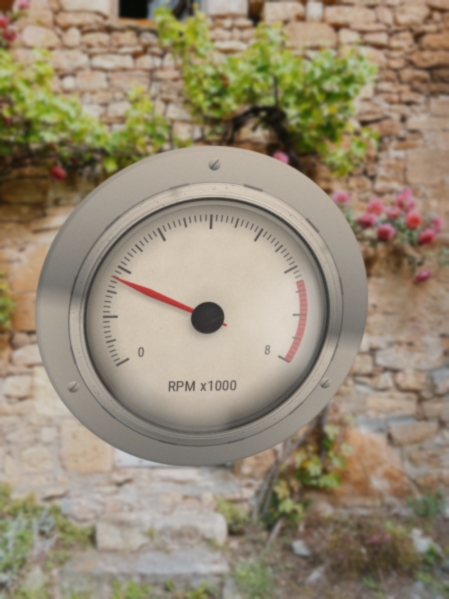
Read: 1800rpm
